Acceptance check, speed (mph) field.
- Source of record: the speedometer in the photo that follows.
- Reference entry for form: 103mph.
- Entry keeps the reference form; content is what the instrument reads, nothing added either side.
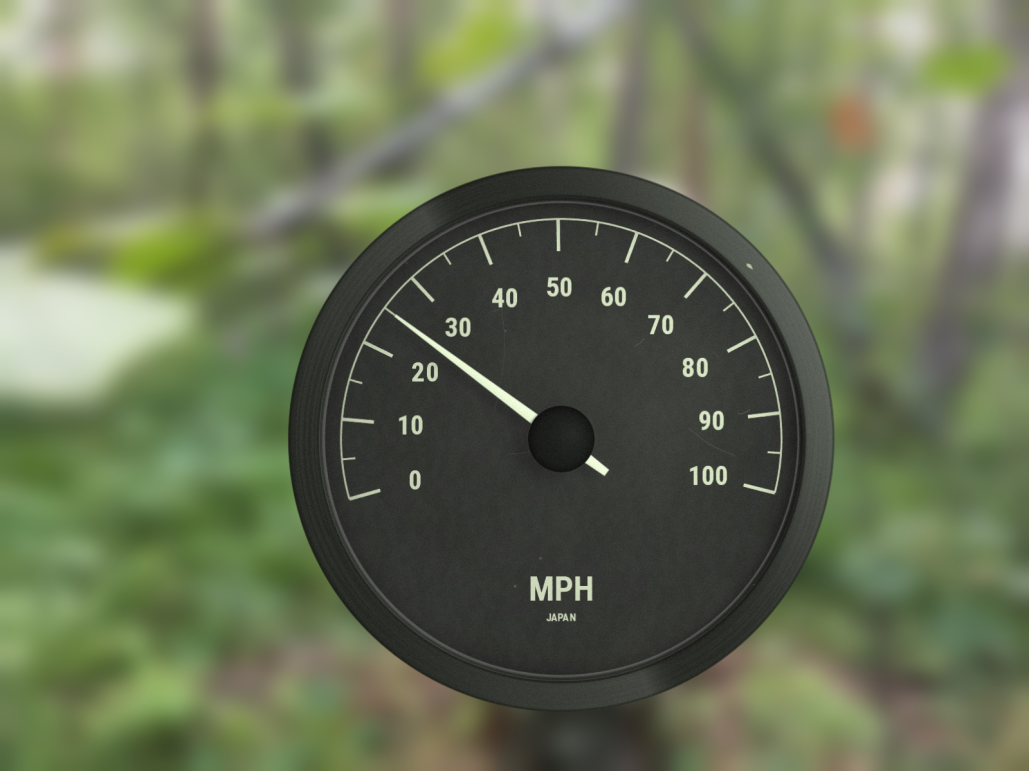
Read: 25mph
